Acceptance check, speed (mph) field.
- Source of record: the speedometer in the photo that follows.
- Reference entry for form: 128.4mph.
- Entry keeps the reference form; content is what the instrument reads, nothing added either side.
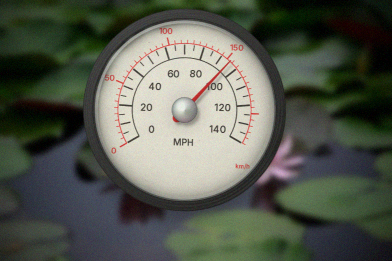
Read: 95mph
